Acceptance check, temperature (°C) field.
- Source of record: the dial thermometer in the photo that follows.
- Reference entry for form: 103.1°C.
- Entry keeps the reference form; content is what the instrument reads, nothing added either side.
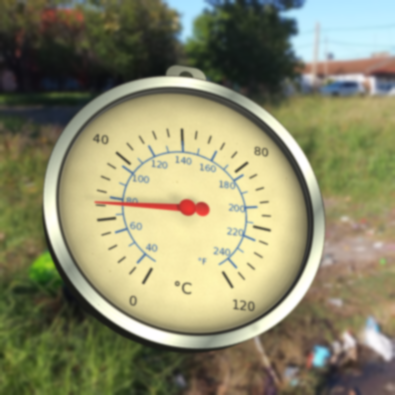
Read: 24°C
